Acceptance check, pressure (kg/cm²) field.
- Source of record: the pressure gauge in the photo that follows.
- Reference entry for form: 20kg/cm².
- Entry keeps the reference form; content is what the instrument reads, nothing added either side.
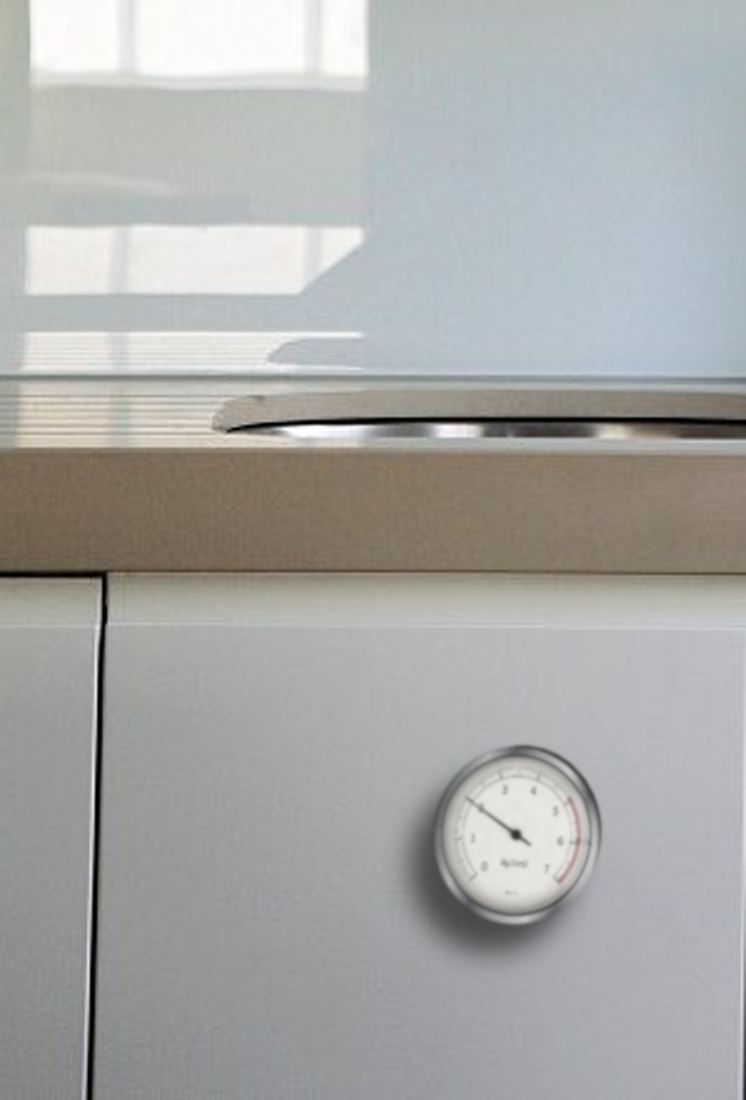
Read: 2kg/cm²
